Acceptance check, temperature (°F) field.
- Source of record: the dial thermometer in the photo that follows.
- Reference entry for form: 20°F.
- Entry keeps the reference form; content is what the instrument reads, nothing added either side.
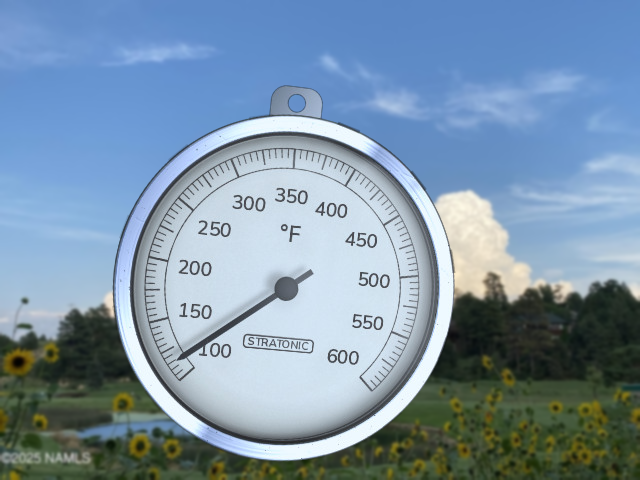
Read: 115°F
